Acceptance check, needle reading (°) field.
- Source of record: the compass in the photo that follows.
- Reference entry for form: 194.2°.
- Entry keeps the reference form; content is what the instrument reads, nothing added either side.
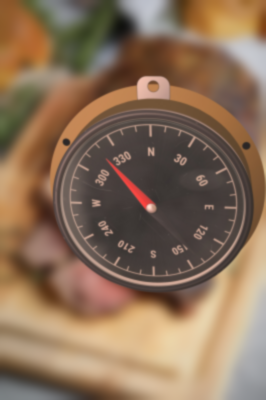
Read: 320°
